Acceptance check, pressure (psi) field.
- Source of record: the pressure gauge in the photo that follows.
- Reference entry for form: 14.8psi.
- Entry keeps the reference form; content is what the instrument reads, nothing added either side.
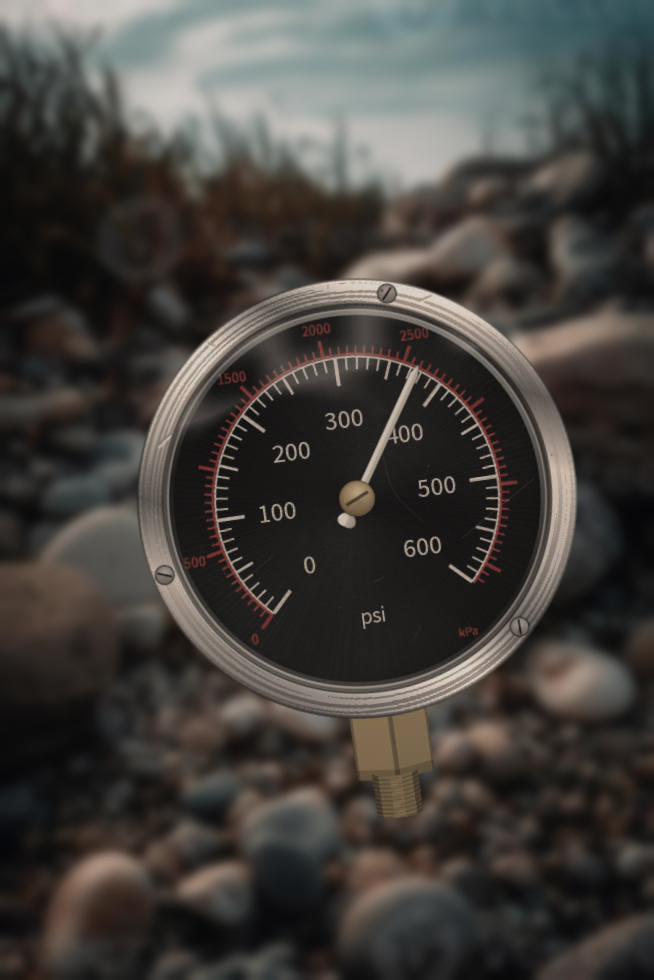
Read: 375psi
